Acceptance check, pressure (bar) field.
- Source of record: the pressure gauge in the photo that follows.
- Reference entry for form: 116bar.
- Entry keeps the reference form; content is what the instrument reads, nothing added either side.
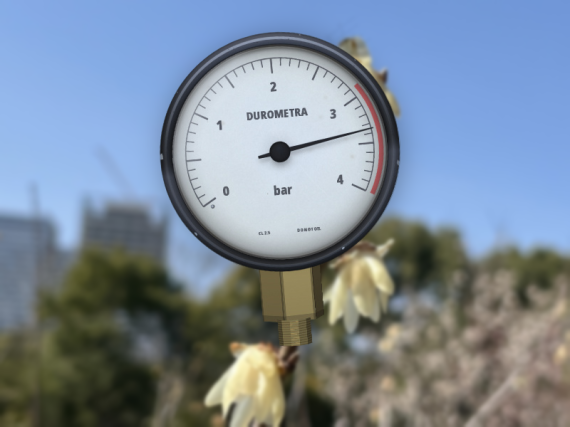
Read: 3.35bar
